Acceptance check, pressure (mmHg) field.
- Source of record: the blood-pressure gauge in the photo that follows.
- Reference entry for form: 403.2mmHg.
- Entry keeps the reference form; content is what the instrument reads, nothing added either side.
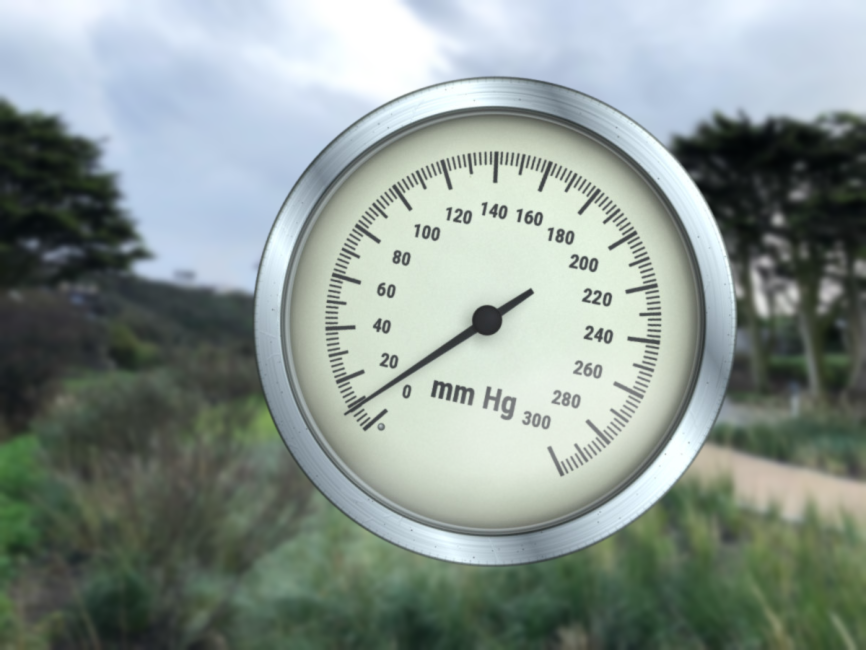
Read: 8mmHg
